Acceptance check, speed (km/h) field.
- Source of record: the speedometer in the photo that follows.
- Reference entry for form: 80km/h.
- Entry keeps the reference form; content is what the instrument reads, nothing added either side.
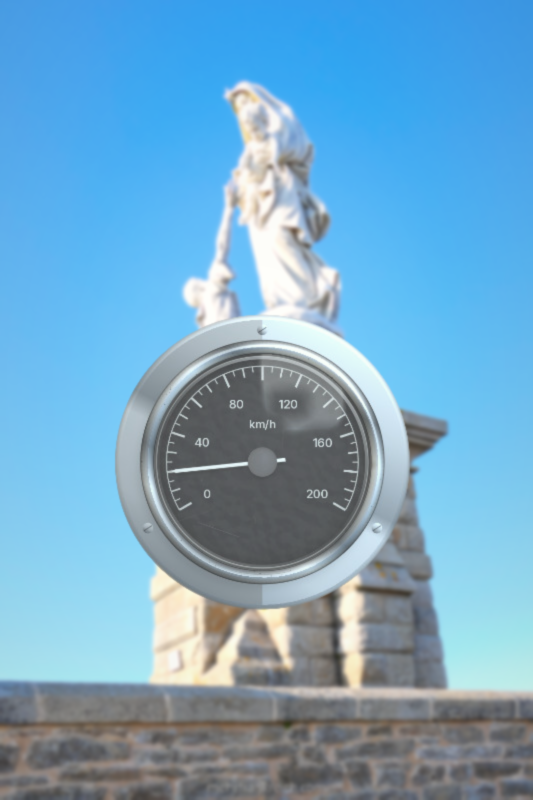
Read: 20km/h
